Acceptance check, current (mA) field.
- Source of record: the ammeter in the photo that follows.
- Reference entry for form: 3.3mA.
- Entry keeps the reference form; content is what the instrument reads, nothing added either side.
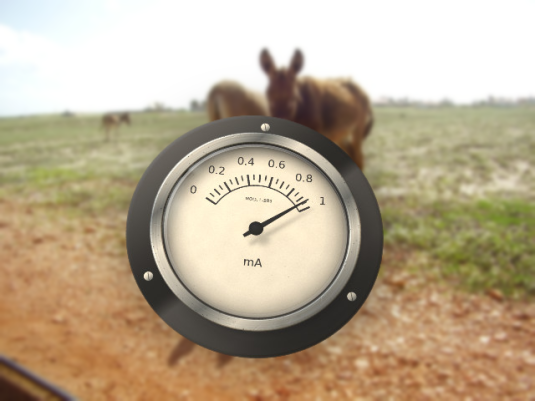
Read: 0.95mA
